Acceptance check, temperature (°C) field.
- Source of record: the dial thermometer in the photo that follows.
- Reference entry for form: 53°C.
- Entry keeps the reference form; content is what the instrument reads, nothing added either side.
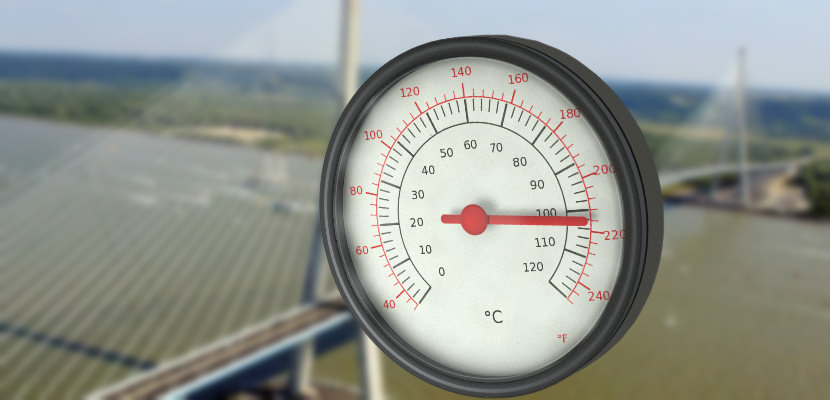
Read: 102°C
